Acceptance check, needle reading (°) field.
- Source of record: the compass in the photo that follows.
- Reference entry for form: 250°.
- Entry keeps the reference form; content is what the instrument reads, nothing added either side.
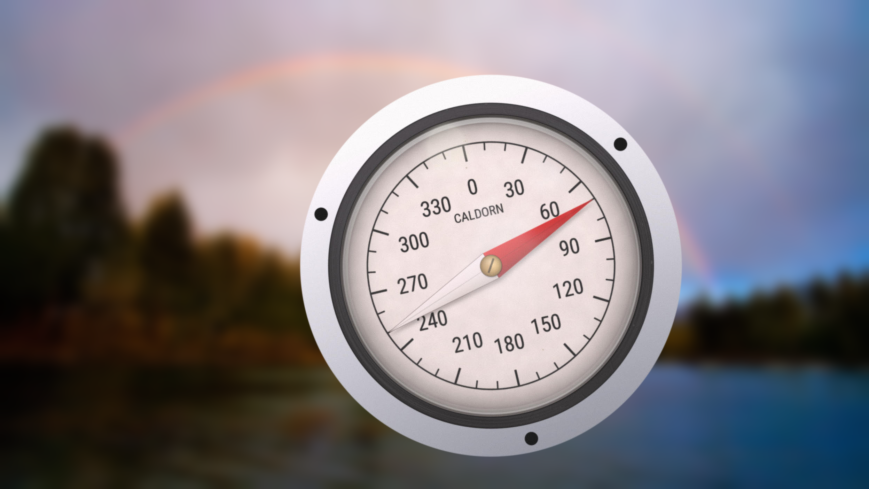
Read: 70°
